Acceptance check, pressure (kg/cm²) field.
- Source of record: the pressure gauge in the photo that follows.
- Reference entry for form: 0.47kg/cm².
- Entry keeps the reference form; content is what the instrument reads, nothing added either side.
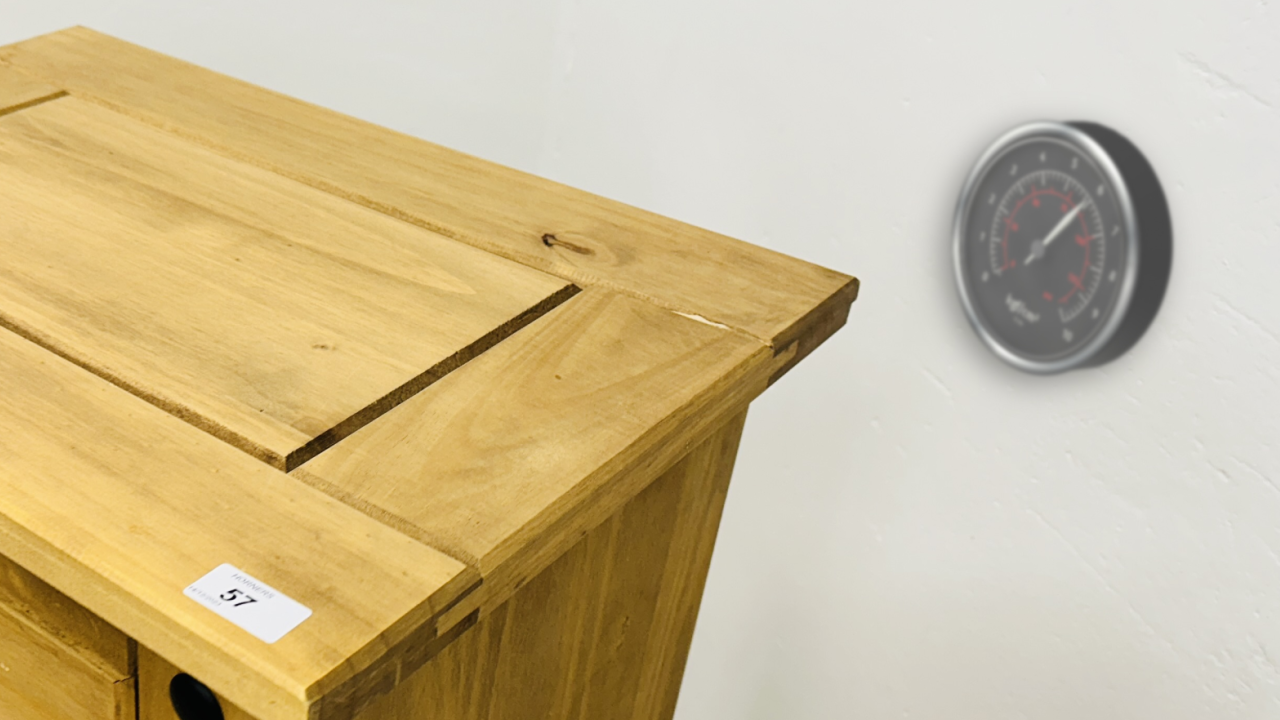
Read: 6kg/cm²
